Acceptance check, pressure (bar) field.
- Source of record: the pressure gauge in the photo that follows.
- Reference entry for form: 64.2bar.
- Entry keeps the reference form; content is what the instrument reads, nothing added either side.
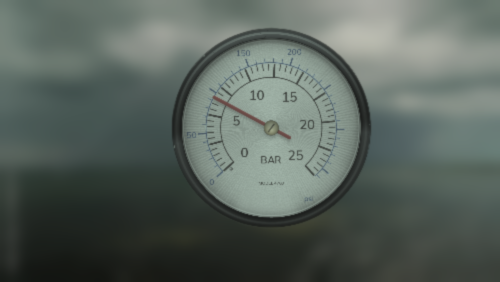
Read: 6.5bar
